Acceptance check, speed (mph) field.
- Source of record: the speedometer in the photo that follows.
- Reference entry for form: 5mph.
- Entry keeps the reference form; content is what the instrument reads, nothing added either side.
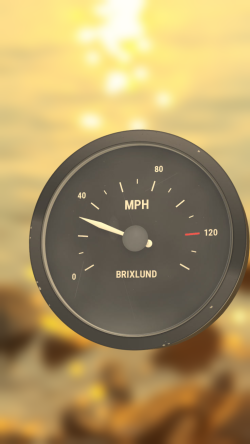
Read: 30mph
